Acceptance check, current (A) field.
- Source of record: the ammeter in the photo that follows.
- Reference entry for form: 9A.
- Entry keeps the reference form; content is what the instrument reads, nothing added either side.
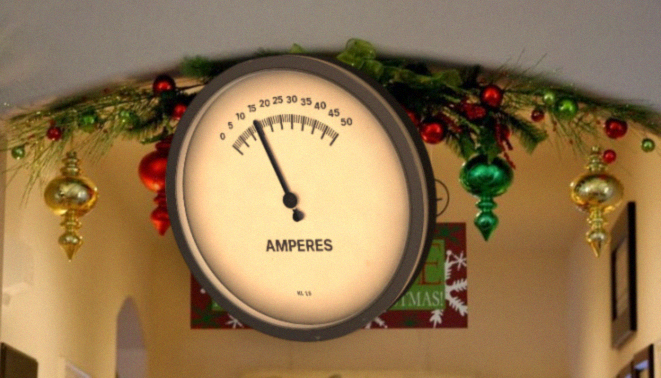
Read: 15A
